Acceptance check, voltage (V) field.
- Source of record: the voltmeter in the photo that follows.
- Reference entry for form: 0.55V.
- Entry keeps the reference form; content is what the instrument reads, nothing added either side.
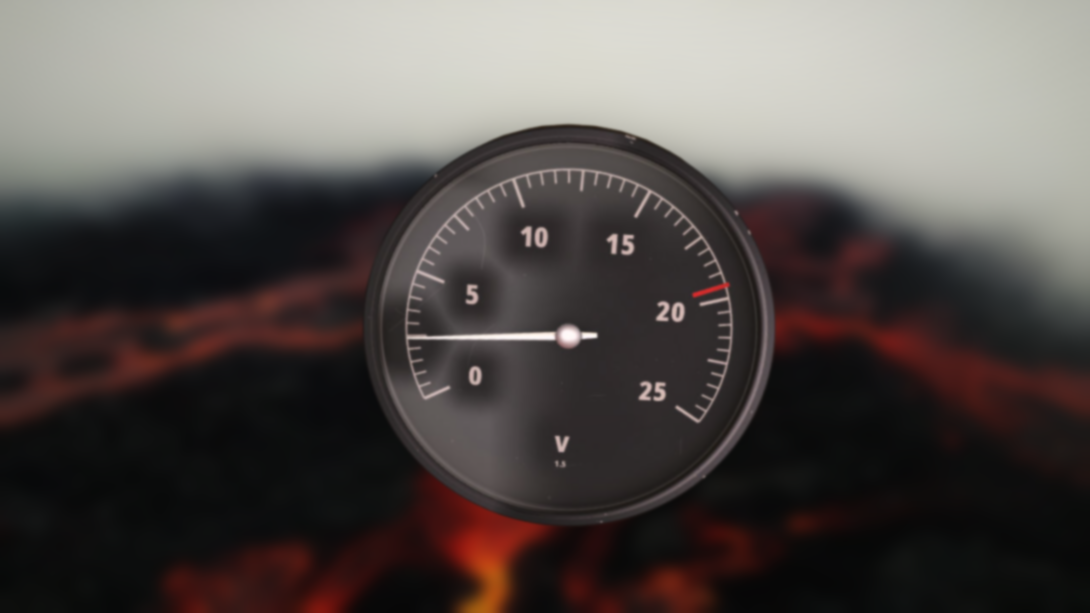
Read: 2.5V
